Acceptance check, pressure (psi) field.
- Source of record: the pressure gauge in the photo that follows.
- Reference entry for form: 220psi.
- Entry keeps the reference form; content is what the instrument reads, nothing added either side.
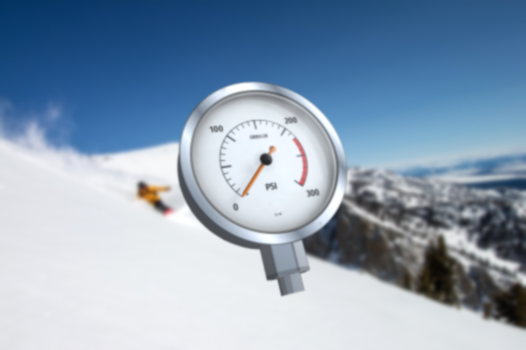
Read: 0psi
